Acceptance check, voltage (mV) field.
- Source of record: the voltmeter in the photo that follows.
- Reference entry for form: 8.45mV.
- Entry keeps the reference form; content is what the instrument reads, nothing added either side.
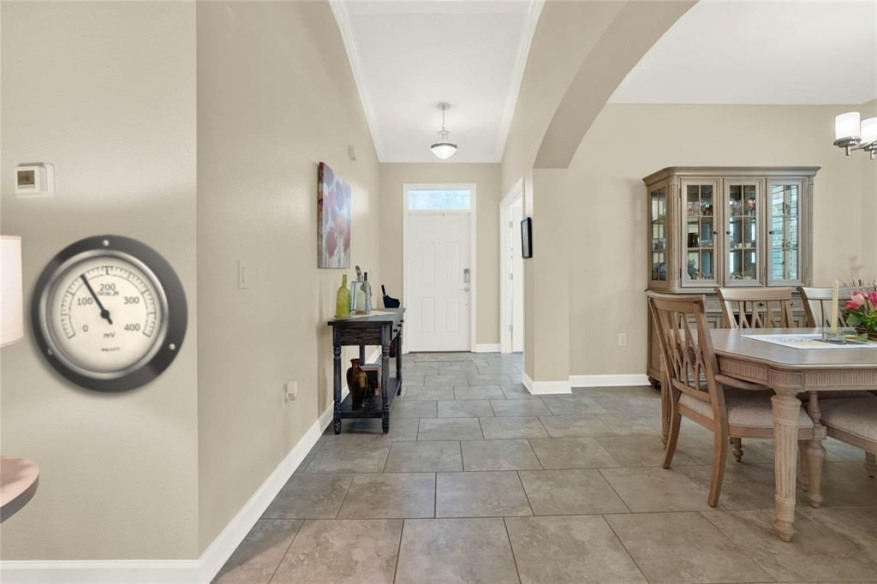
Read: 150mV
